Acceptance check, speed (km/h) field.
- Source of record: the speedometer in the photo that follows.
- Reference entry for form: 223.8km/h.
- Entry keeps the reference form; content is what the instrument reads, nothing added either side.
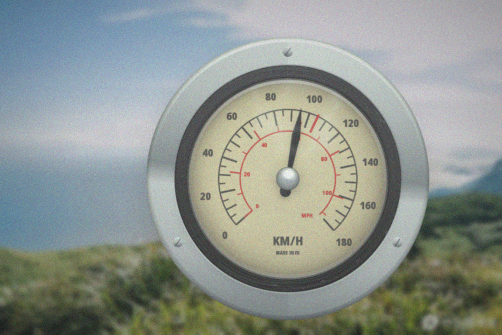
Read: 95km/h
